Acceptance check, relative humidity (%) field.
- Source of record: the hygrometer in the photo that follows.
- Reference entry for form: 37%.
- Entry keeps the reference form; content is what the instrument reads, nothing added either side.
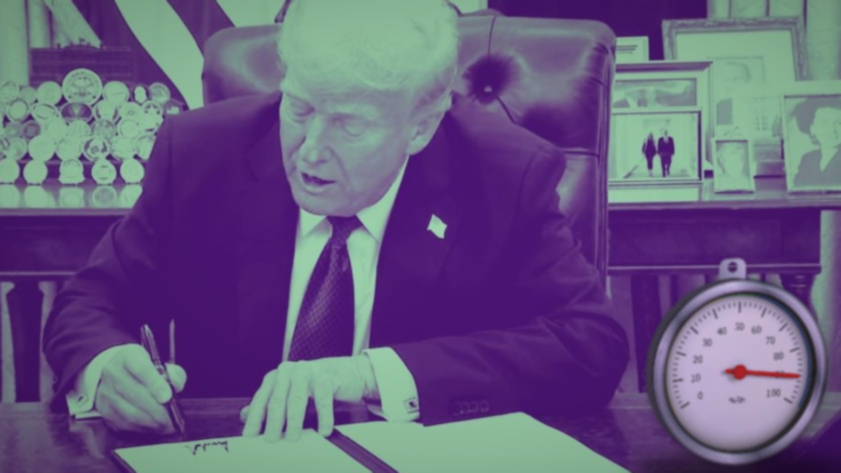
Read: 90%
